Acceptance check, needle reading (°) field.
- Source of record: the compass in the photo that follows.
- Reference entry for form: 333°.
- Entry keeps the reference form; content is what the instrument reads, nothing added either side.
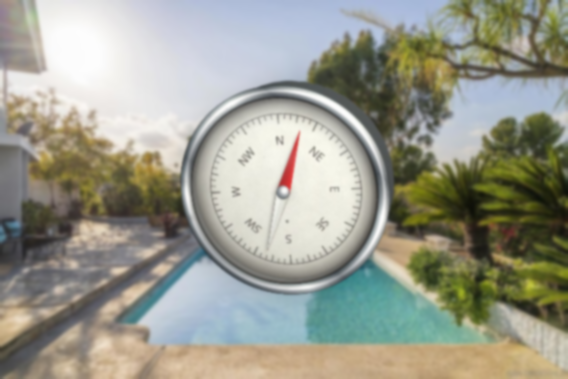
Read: 20°
